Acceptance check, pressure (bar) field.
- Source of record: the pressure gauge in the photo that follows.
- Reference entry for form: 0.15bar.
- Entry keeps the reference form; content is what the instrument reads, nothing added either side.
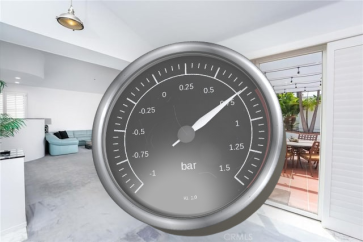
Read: 0.75bar
